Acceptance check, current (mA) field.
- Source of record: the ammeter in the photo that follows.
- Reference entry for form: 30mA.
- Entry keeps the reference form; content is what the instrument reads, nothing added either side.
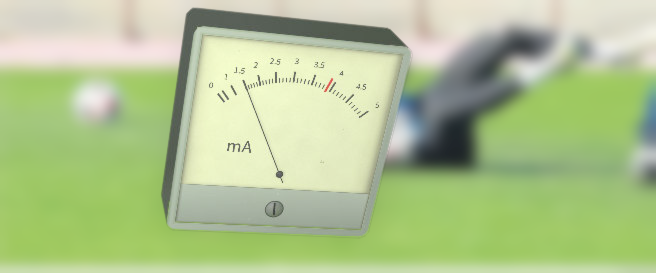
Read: 1.5mA
